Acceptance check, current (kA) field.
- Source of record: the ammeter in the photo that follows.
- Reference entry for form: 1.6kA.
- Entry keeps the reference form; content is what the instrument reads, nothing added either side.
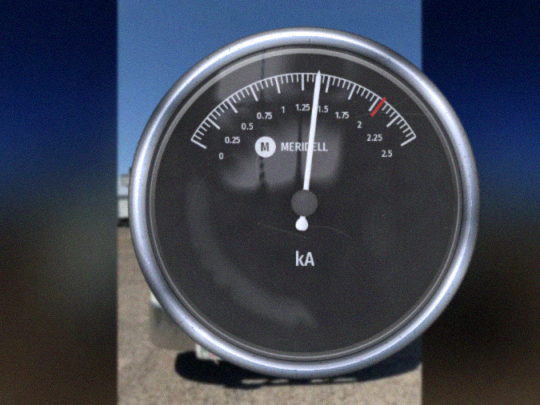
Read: 1.4kA
